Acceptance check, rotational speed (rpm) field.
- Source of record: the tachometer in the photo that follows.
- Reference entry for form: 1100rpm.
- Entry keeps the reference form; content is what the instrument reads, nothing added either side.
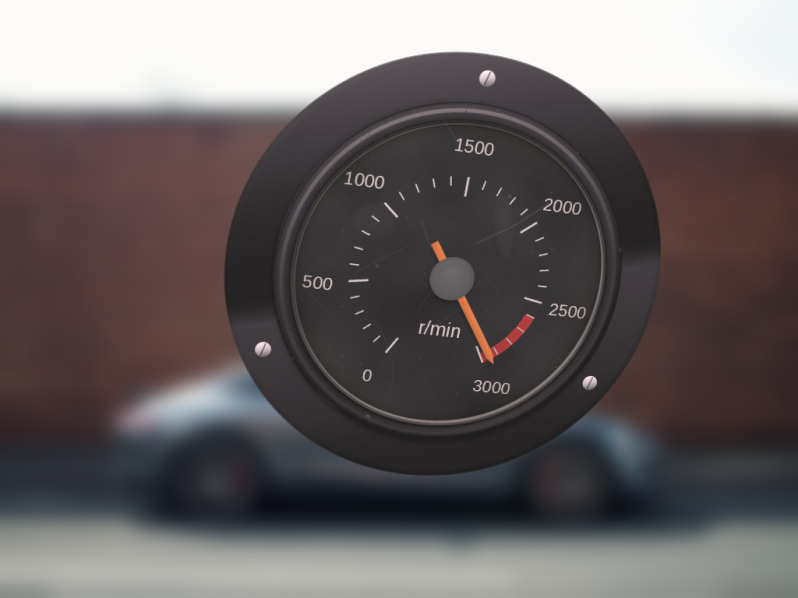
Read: 2950rpm
